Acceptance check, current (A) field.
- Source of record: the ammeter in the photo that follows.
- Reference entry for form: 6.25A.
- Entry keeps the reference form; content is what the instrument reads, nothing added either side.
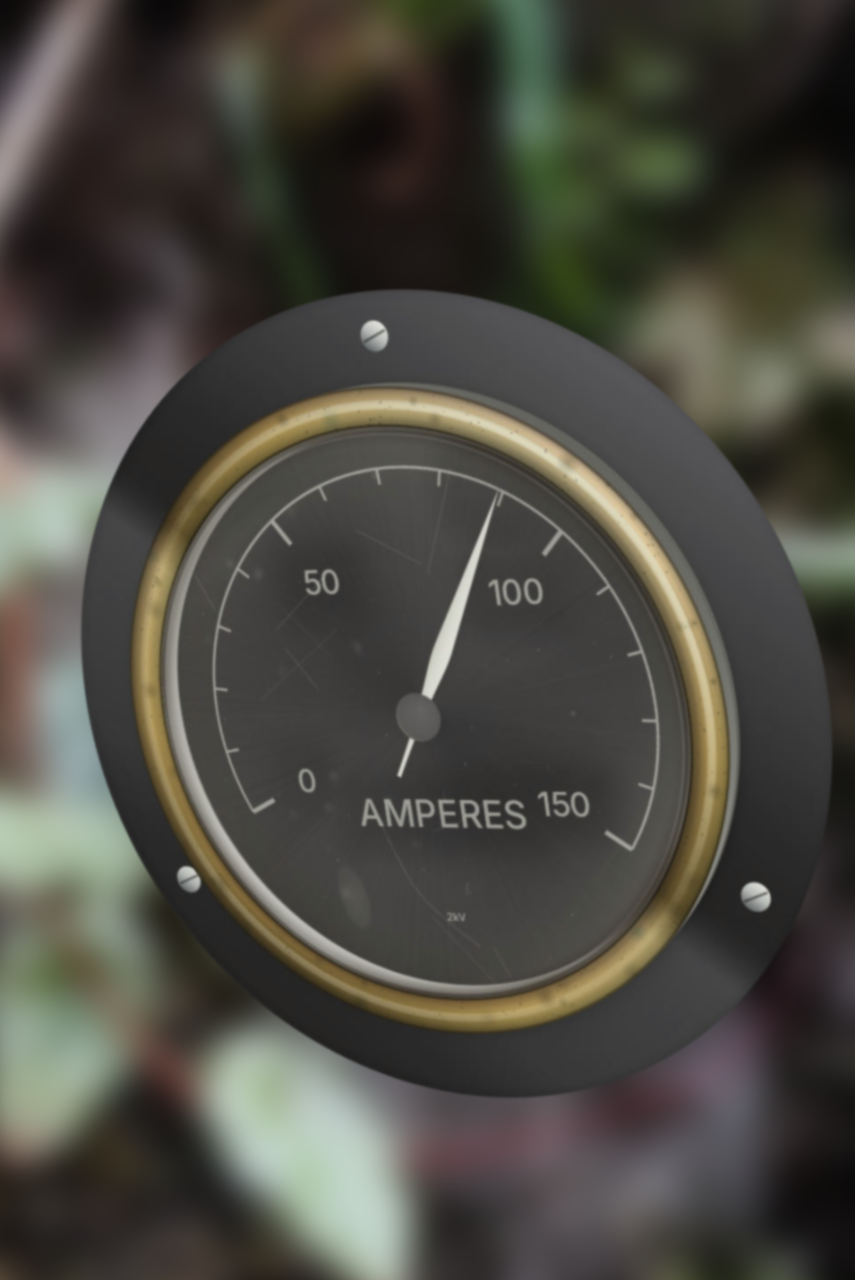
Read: 90A
